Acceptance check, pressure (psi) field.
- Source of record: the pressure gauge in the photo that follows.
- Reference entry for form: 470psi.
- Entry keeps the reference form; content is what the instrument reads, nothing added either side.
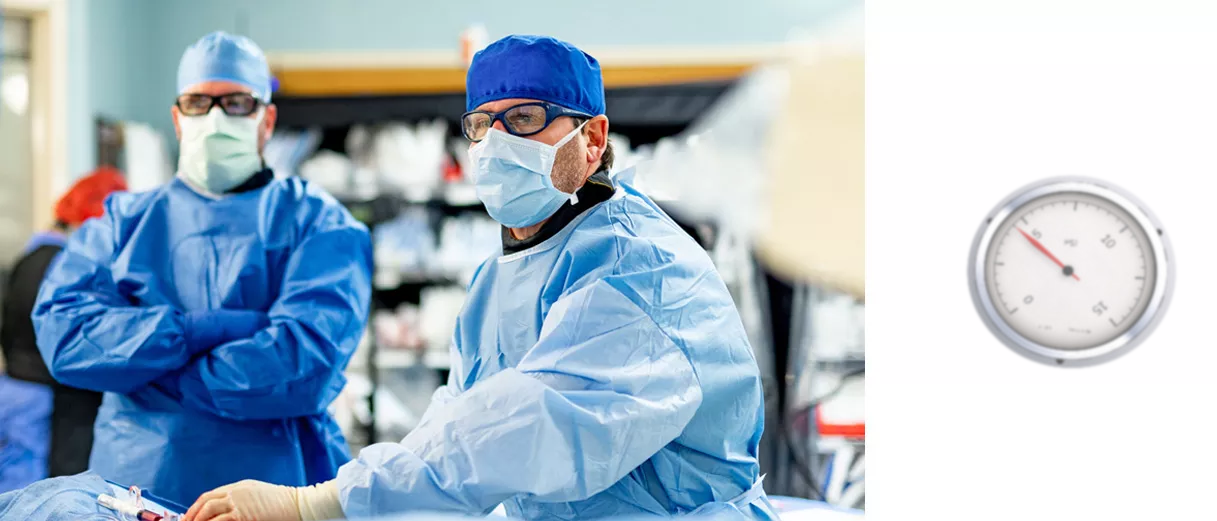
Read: 4.5psi
